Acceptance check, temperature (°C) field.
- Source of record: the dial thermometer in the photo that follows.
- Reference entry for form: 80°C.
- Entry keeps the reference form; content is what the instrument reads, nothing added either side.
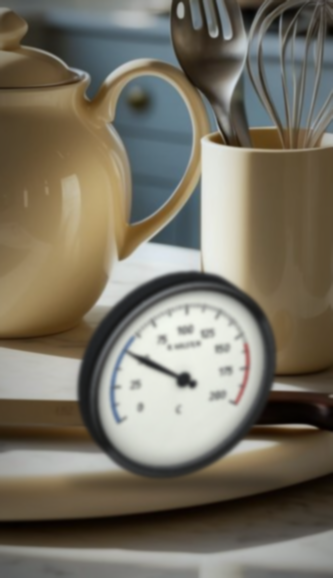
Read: 50°C
